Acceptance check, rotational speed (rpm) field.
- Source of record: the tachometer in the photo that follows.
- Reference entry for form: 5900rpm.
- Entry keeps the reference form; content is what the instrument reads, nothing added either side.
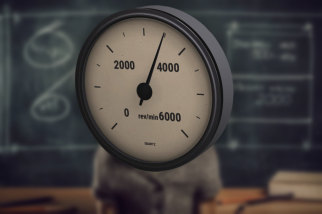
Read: 3500rpm
